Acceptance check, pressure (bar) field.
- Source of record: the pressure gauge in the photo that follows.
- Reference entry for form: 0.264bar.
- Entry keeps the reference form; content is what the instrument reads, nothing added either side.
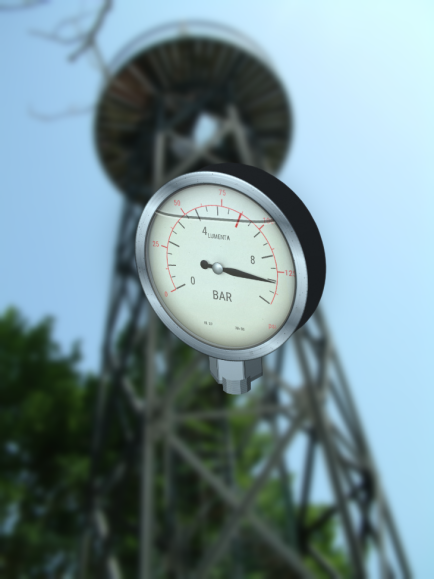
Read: 9bar
